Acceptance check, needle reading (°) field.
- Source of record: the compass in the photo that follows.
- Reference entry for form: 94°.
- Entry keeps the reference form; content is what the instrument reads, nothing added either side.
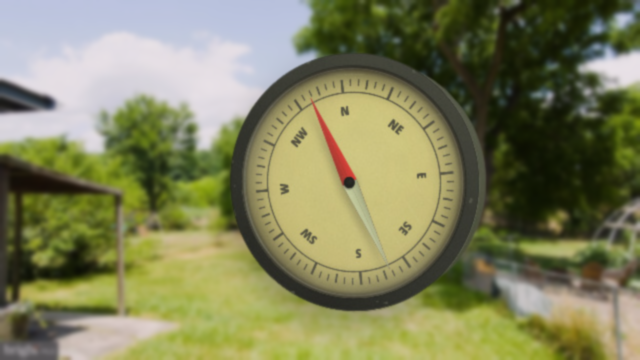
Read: 340°
